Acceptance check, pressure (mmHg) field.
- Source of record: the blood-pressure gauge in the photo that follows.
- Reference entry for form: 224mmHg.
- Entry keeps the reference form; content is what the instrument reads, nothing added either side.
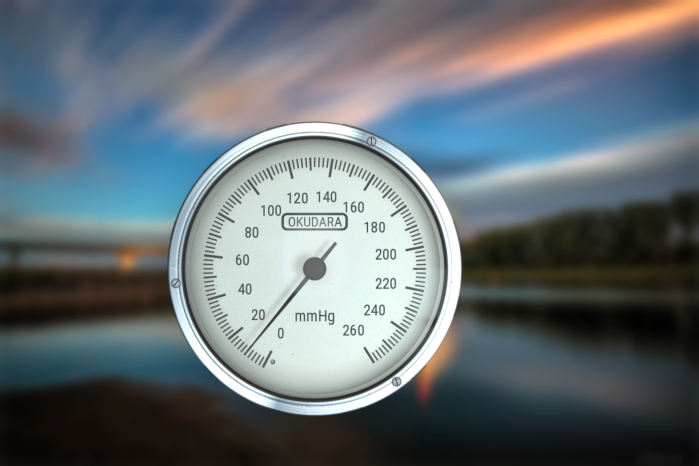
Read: 10mmHg
